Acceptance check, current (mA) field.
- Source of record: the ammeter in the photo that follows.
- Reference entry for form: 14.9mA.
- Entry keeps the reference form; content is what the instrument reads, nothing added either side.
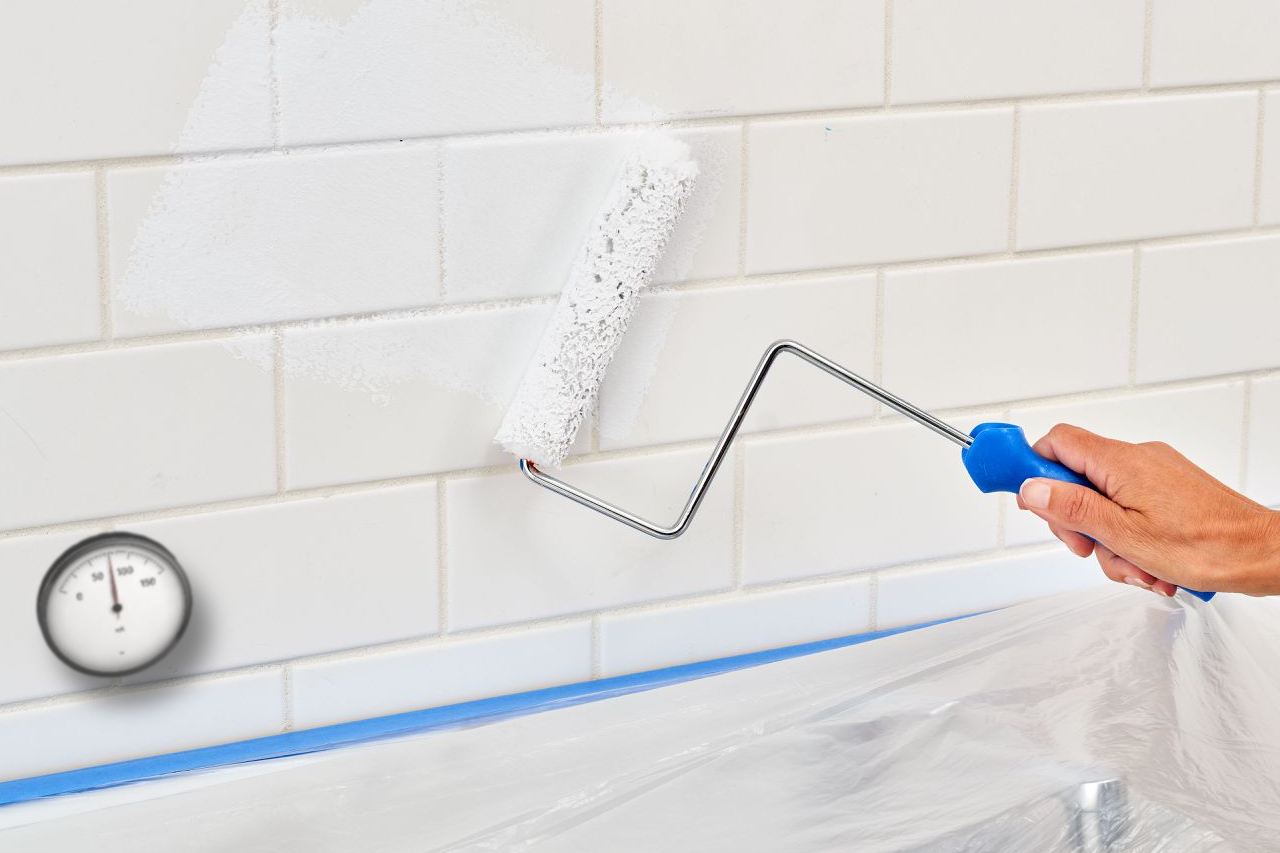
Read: 75mA
